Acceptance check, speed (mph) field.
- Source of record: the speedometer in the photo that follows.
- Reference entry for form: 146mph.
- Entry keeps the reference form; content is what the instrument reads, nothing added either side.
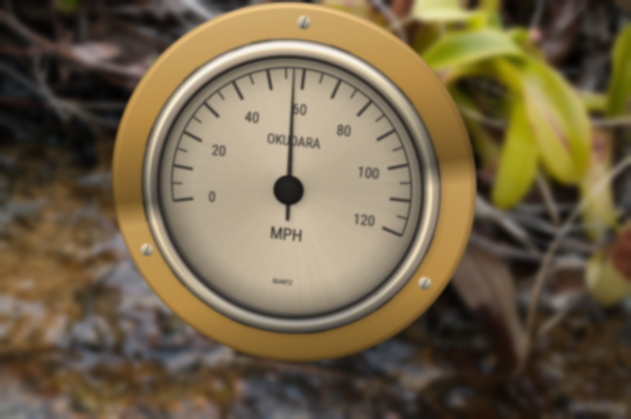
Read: 57.5mph
